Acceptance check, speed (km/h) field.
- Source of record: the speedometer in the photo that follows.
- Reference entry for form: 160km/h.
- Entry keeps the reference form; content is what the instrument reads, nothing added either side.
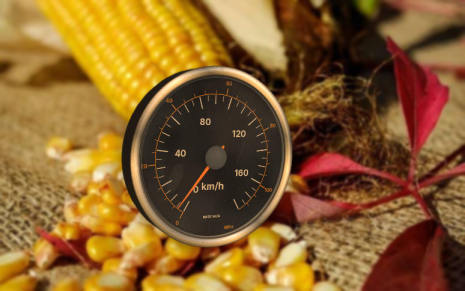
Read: 5km/h
